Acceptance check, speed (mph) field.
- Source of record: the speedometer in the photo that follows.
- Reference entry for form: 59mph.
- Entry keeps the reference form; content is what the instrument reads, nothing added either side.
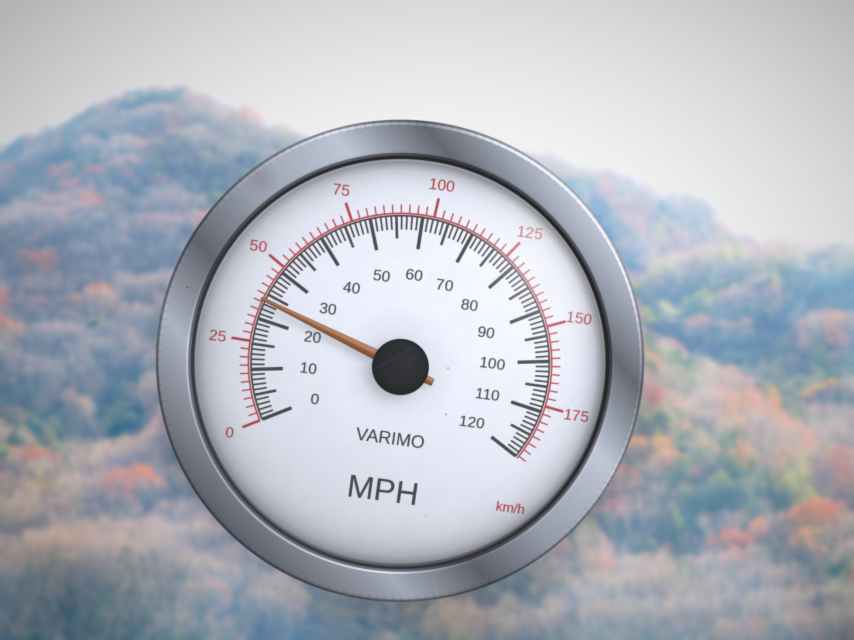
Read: 24mph
